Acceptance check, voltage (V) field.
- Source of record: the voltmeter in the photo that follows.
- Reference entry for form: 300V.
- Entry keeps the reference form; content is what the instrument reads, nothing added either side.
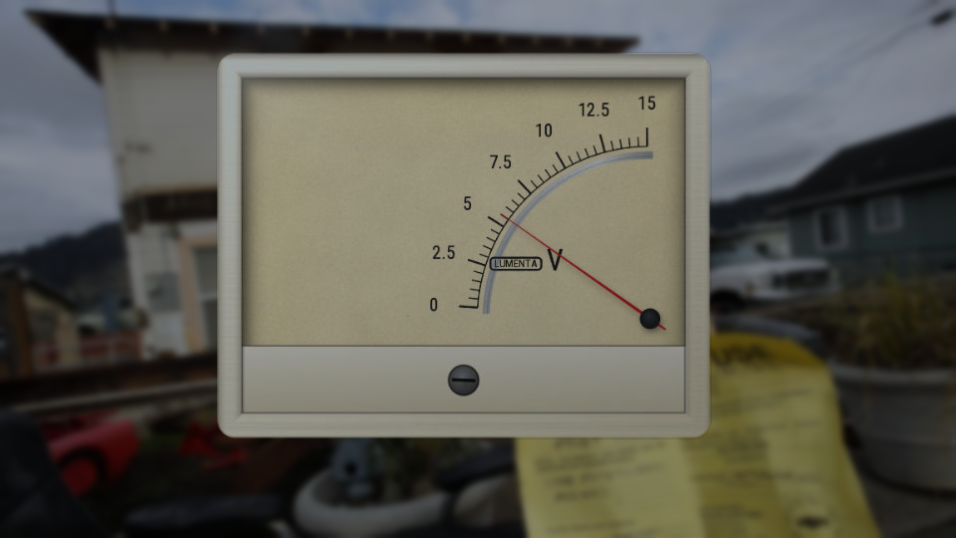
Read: 5.5V
